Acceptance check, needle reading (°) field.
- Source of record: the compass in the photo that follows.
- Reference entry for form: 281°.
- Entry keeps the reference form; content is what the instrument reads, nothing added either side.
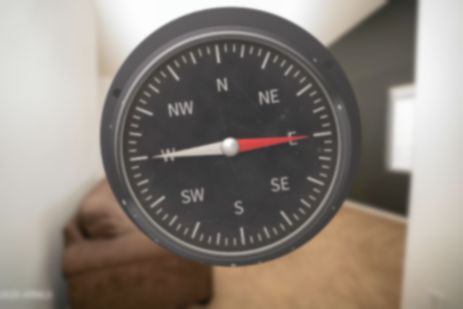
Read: 90°
